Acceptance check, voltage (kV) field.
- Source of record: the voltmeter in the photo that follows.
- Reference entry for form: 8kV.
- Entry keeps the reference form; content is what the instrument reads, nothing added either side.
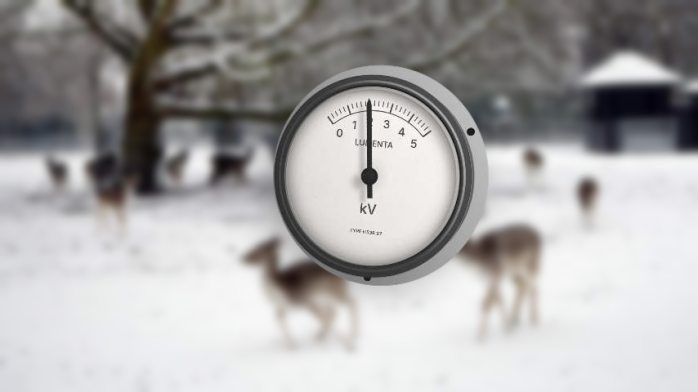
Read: 2kV
